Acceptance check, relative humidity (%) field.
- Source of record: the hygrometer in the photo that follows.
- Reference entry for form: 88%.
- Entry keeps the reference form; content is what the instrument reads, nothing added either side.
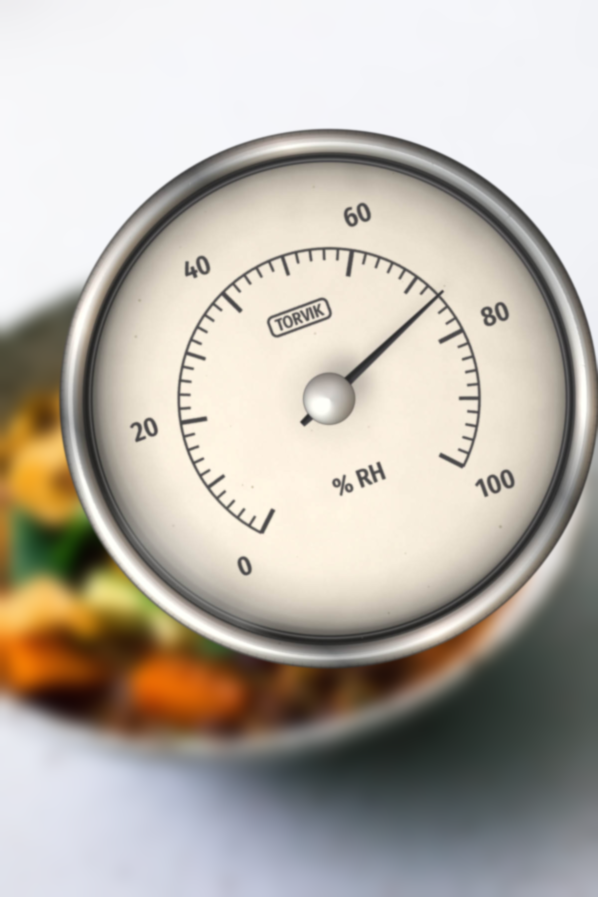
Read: 74%
